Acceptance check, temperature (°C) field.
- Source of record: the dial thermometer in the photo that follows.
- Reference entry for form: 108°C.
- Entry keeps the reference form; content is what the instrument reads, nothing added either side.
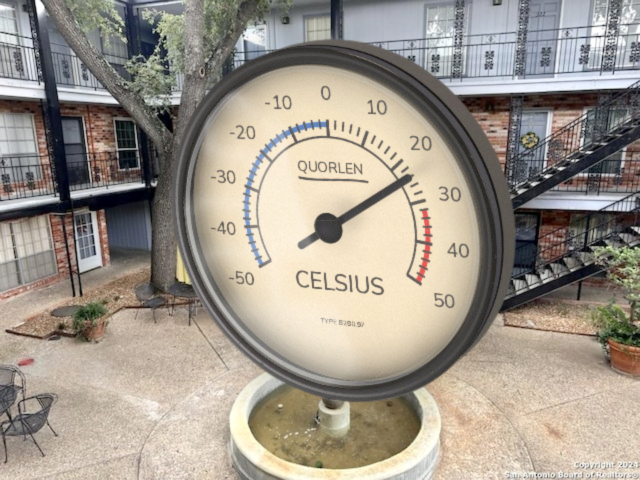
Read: 24°C
